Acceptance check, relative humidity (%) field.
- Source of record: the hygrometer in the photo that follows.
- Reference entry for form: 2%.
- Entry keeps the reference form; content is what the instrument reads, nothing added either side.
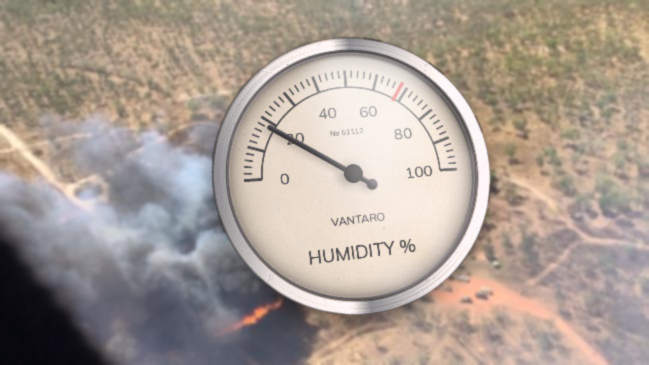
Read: 18%
